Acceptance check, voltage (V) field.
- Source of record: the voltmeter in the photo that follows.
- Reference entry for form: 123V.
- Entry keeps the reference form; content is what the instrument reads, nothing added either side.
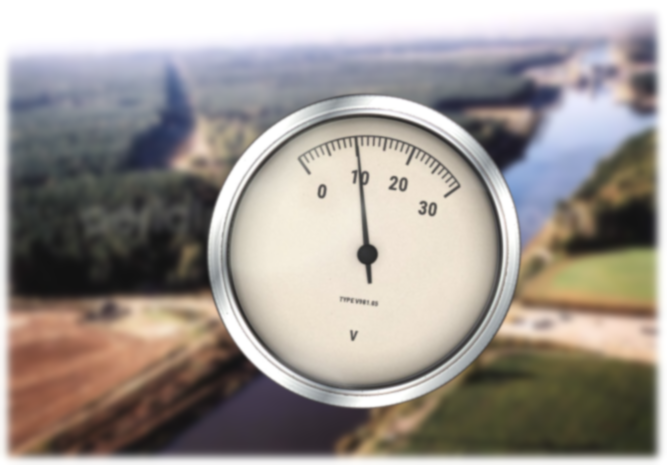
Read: 10V
